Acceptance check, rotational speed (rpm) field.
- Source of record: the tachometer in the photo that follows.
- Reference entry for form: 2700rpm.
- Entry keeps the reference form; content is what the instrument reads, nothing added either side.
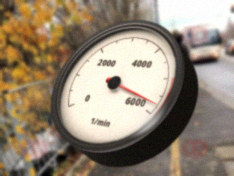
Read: 5750rpm
